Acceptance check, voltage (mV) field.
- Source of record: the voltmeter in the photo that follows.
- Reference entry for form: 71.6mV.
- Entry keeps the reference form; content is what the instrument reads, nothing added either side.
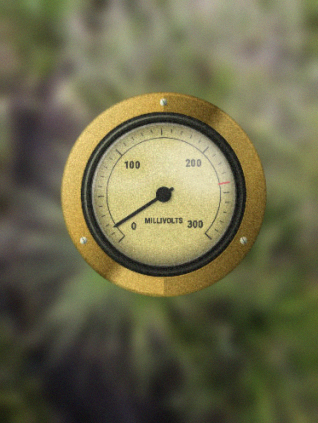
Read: 15mV
